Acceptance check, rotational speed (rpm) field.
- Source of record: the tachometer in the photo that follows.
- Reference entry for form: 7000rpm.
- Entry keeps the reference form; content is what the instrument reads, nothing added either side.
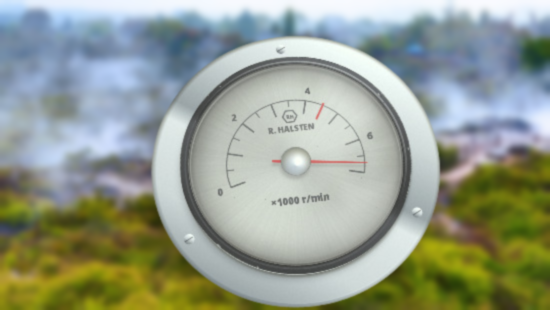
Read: 6750rpm
